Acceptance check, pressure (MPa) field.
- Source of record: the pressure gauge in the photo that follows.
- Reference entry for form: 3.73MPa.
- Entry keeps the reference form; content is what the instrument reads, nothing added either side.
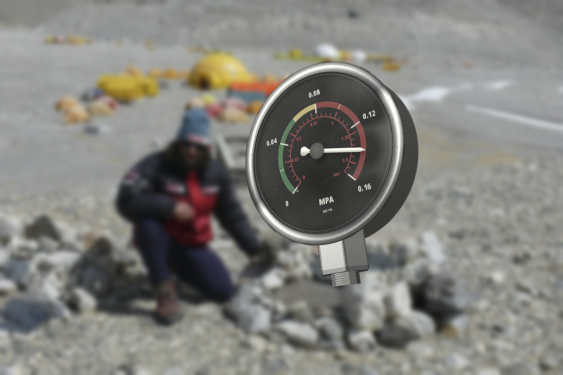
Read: 0.14MPa
